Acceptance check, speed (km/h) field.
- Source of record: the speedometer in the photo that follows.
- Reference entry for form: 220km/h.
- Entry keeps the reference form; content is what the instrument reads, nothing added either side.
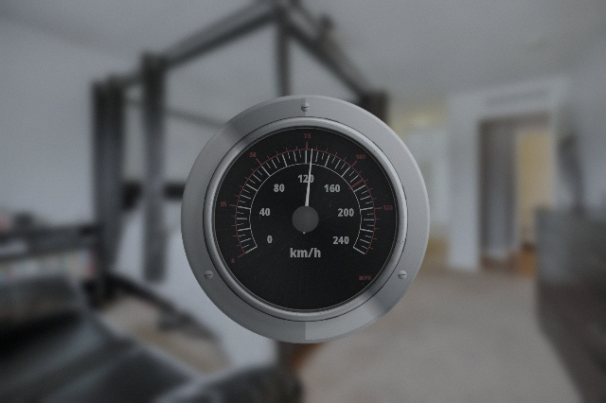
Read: 125km/h
